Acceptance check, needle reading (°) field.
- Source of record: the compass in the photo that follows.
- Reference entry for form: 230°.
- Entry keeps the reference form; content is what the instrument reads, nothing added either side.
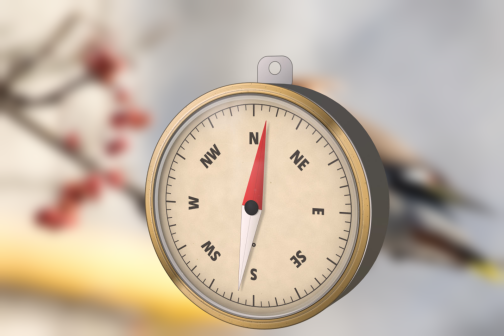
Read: 10°
